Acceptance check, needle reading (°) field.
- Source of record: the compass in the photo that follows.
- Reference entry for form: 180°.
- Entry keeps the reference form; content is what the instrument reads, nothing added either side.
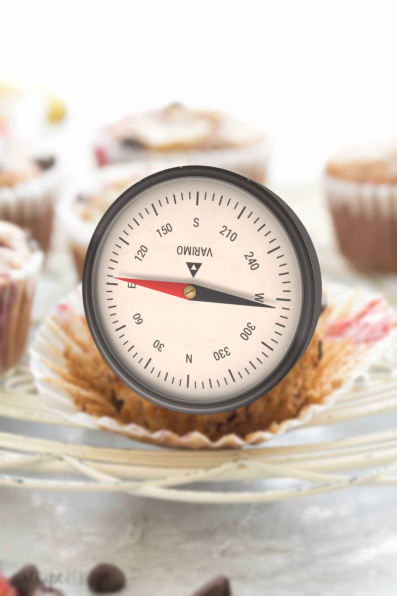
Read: 95°
